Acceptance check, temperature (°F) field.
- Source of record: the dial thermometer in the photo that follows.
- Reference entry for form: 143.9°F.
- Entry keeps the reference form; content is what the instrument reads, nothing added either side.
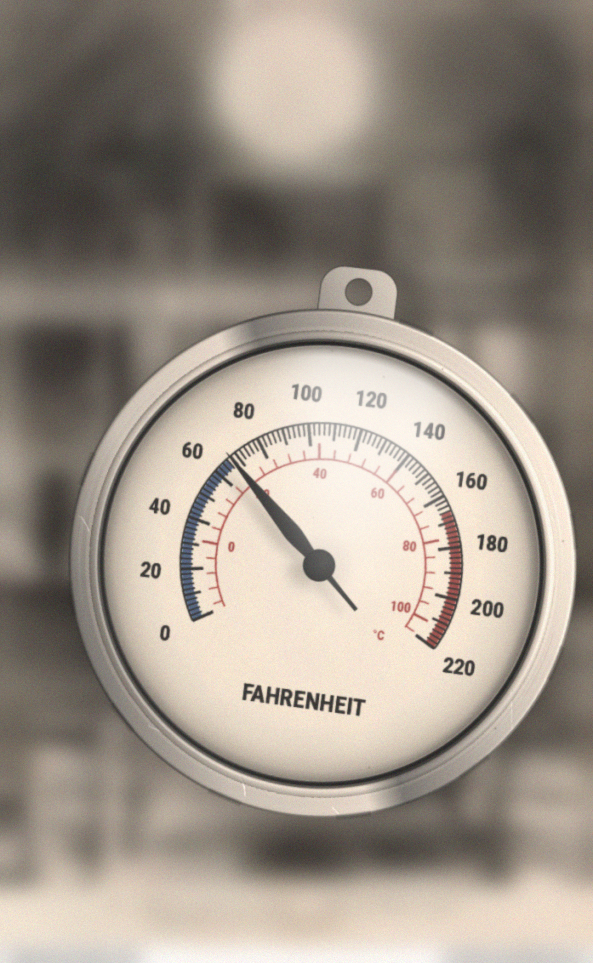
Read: 68°F
